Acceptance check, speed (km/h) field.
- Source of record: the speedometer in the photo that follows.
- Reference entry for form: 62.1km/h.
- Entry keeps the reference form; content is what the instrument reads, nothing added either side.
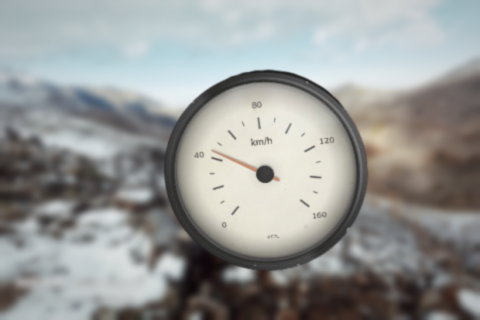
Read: 45km/h
